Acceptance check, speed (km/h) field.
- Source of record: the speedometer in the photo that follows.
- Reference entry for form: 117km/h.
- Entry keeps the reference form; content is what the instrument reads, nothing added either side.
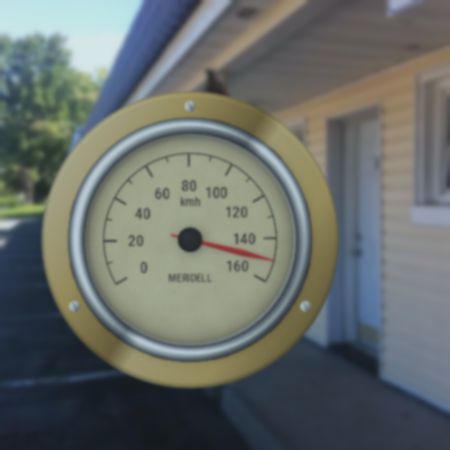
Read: 150km/h
